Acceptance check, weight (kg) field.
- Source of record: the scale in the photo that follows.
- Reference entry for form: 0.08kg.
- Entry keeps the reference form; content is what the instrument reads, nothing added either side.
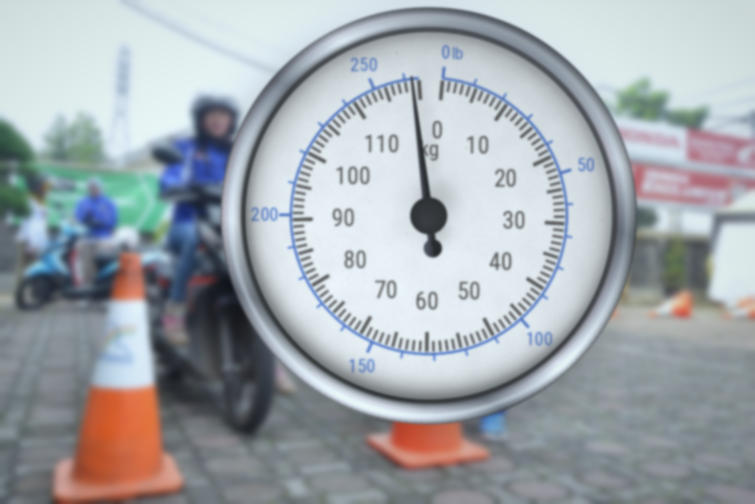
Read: 119kg
